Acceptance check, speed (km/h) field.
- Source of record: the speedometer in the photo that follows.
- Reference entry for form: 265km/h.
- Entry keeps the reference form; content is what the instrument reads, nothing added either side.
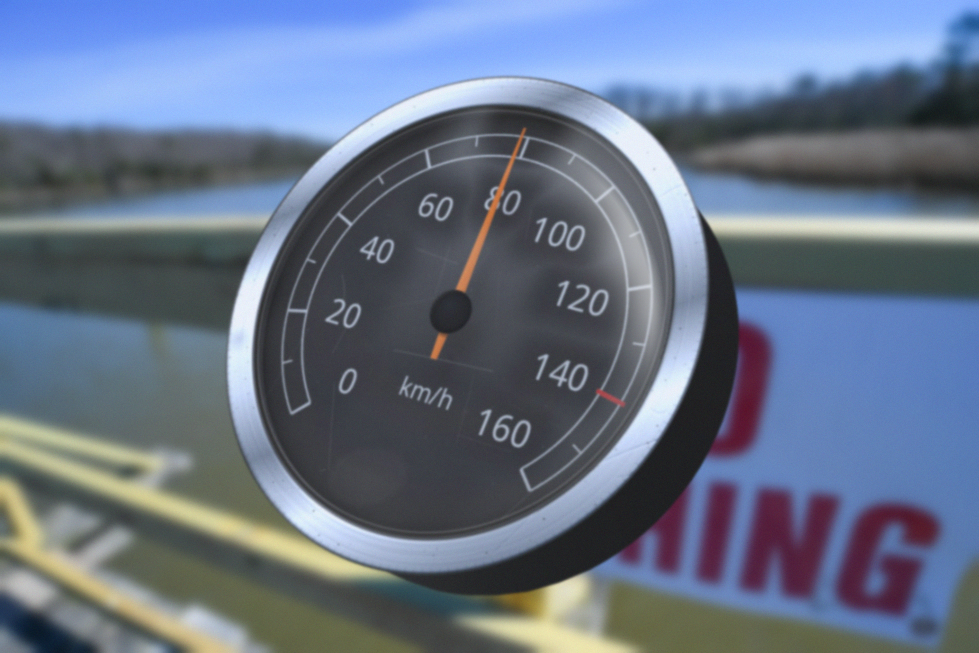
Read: 80km/h
